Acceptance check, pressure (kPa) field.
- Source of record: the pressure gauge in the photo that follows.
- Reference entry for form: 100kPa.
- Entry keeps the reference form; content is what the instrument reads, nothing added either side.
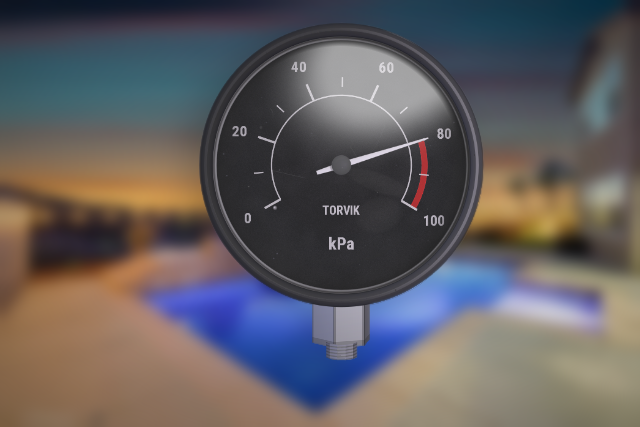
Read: 80kPa
